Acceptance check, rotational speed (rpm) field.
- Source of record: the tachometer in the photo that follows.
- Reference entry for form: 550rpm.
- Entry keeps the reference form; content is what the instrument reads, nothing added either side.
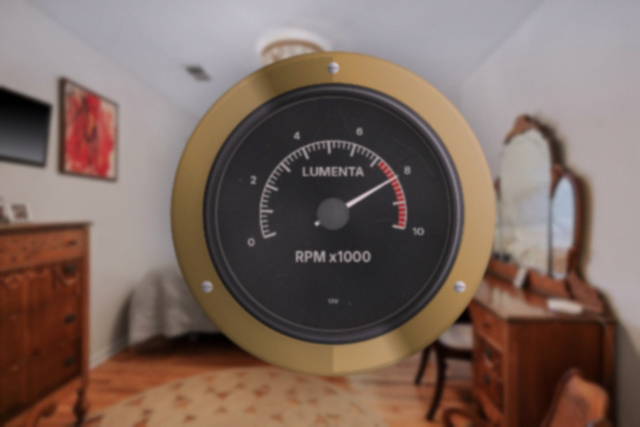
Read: 8000rpm
